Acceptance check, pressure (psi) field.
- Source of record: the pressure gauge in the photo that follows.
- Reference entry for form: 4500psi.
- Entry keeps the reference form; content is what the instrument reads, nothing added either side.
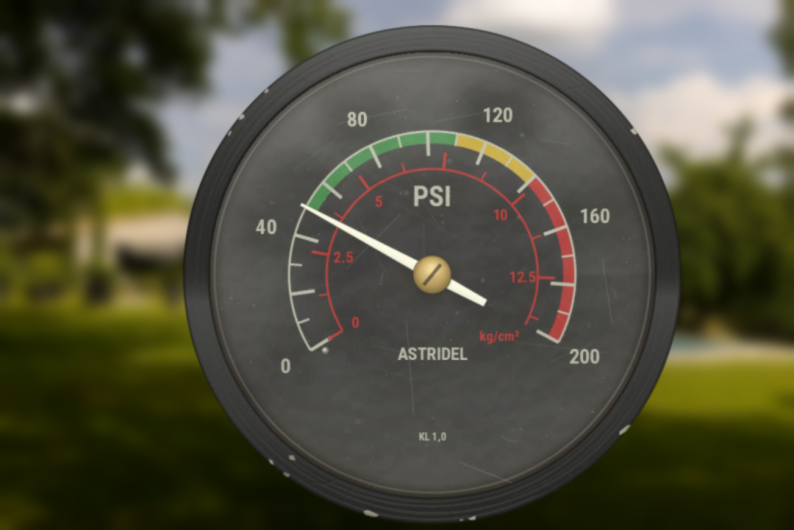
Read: 50psi
